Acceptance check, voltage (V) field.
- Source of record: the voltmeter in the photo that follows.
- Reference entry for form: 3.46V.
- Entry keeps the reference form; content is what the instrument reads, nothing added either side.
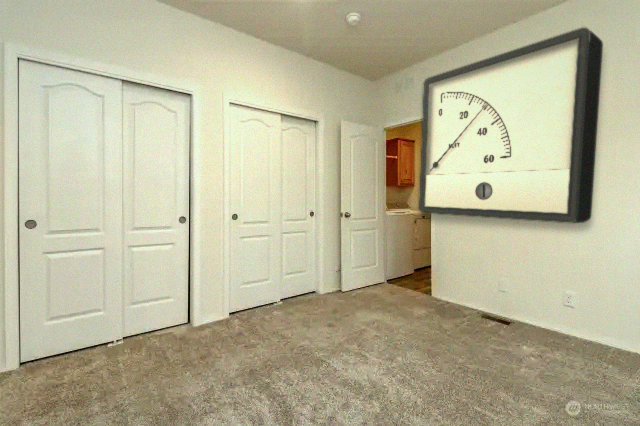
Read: 30V
